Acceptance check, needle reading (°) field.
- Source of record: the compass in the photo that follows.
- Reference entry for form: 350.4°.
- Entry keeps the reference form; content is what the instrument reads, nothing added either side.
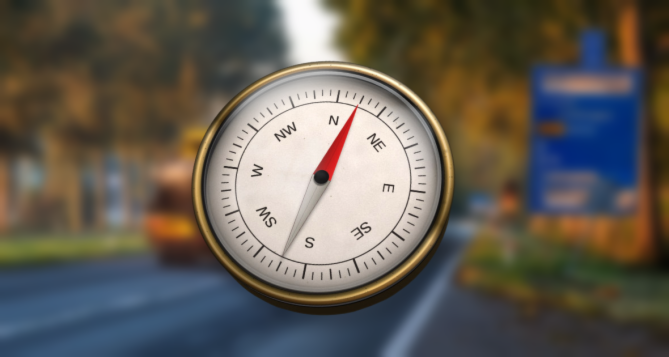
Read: 15°
